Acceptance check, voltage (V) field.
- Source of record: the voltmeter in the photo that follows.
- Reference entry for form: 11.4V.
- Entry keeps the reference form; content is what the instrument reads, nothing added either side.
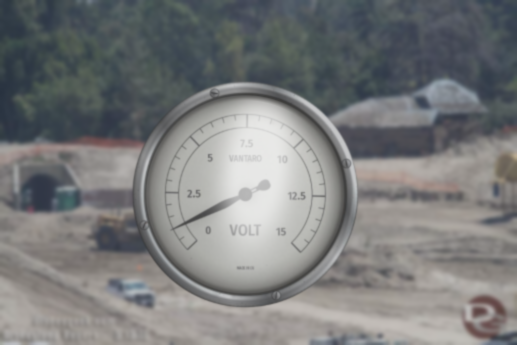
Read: 1V
